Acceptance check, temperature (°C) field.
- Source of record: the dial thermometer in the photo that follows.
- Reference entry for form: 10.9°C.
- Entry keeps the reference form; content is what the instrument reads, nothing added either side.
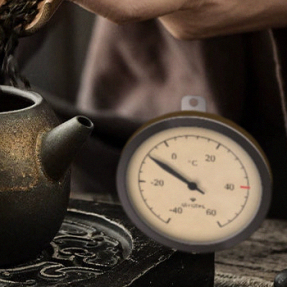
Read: -8°C
